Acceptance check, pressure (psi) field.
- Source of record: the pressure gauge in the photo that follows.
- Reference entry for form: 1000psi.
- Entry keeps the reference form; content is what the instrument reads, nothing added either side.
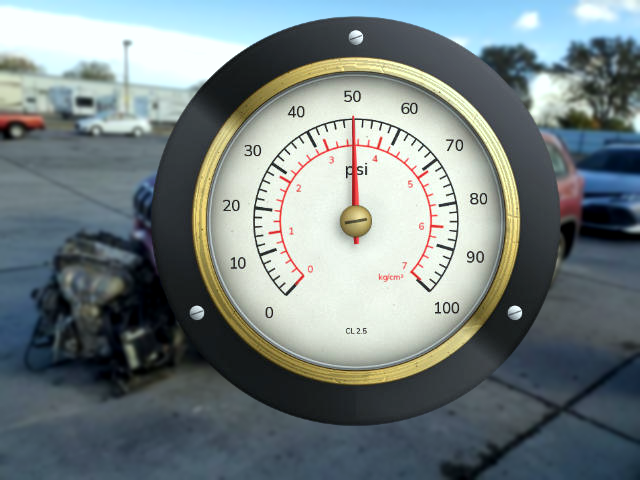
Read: 50psi
